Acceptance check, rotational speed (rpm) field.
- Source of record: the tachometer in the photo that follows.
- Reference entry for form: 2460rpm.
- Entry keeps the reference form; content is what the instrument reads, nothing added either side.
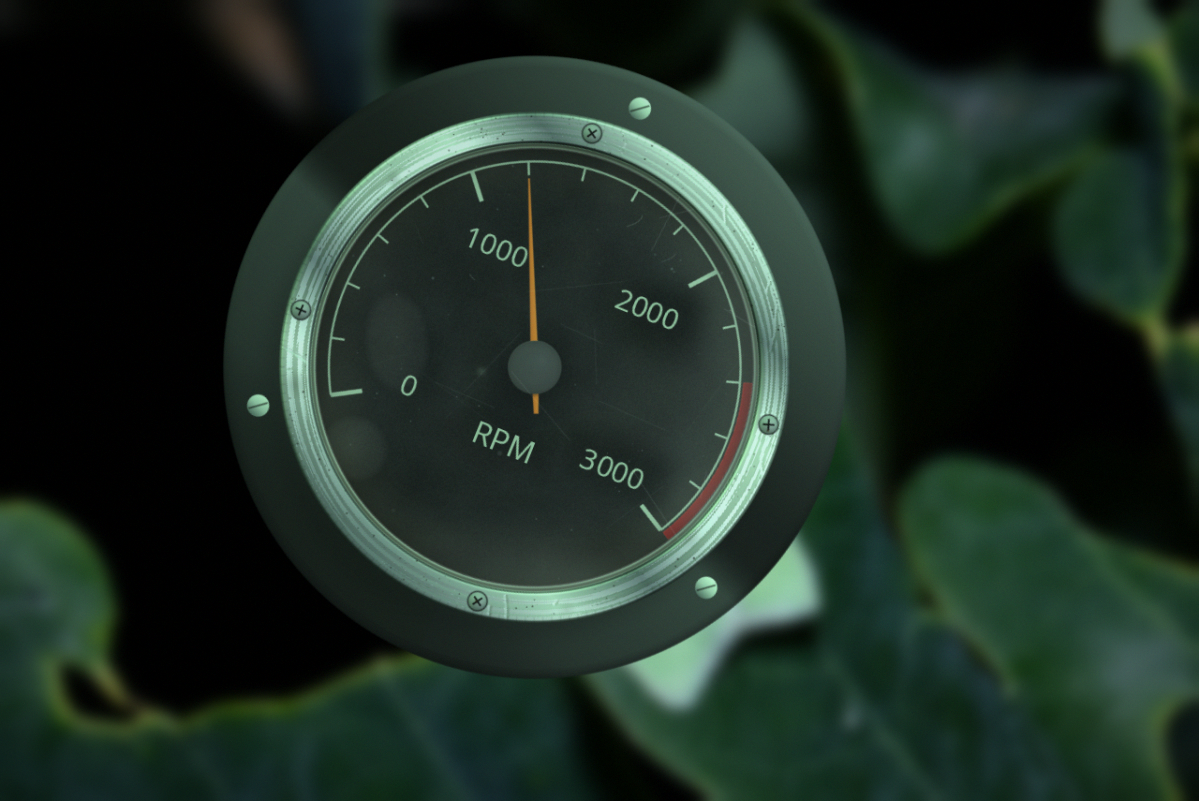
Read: 1200rpm
